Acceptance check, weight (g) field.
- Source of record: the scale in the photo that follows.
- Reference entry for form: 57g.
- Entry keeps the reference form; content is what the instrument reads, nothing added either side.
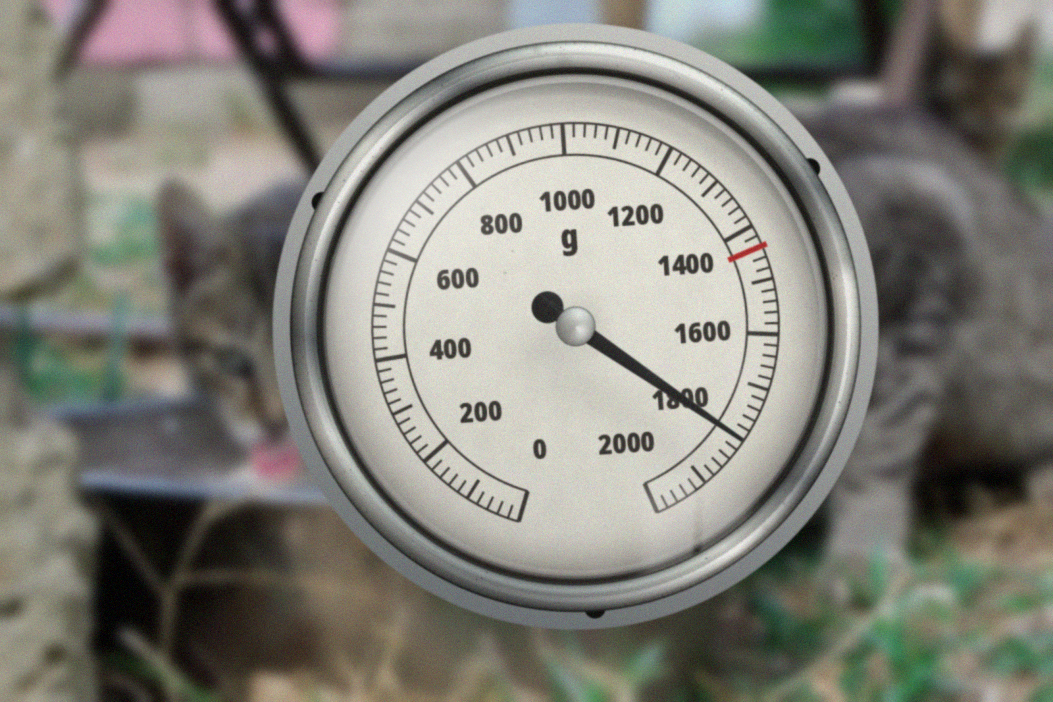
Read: 1800g
